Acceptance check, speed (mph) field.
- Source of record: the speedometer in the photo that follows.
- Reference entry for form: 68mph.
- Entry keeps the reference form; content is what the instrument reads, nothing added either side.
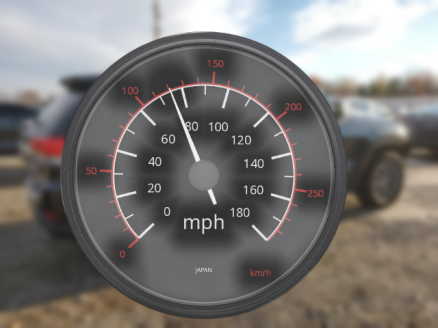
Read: 75mph
